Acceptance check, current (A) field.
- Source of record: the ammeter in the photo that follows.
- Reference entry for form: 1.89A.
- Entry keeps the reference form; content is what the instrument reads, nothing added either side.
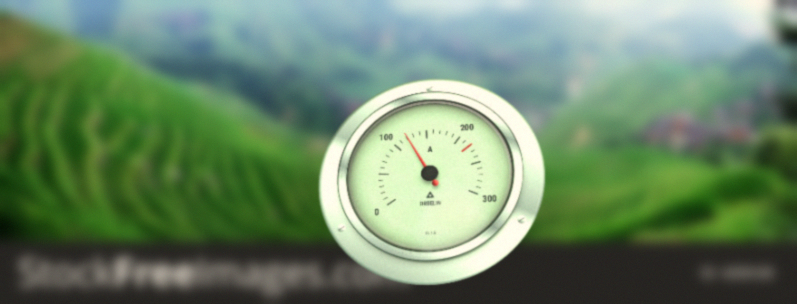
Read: 120A
